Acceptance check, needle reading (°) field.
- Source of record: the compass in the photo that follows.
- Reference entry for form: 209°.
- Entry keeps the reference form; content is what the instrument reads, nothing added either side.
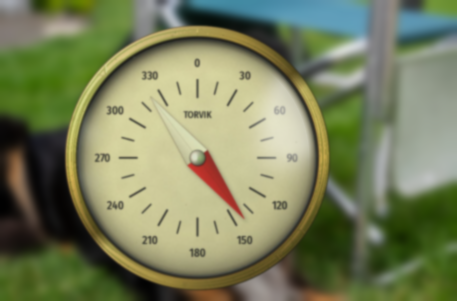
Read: 142.5°
